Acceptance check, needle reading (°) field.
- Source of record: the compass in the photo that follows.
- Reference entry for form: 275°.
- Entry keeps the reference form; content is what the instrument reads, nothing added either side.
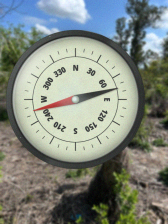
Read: 255°
